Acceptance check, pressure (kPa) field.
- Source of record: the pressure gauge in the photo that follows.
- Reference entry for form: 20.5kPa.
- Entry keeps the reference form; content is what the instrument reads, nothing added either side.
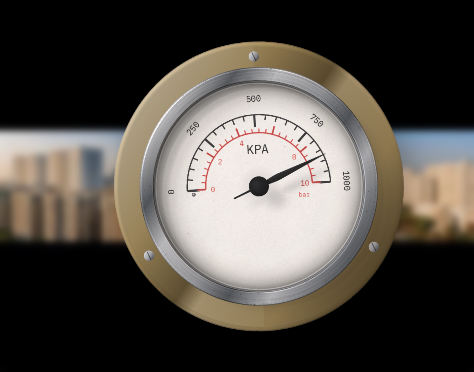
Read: 875kPa
